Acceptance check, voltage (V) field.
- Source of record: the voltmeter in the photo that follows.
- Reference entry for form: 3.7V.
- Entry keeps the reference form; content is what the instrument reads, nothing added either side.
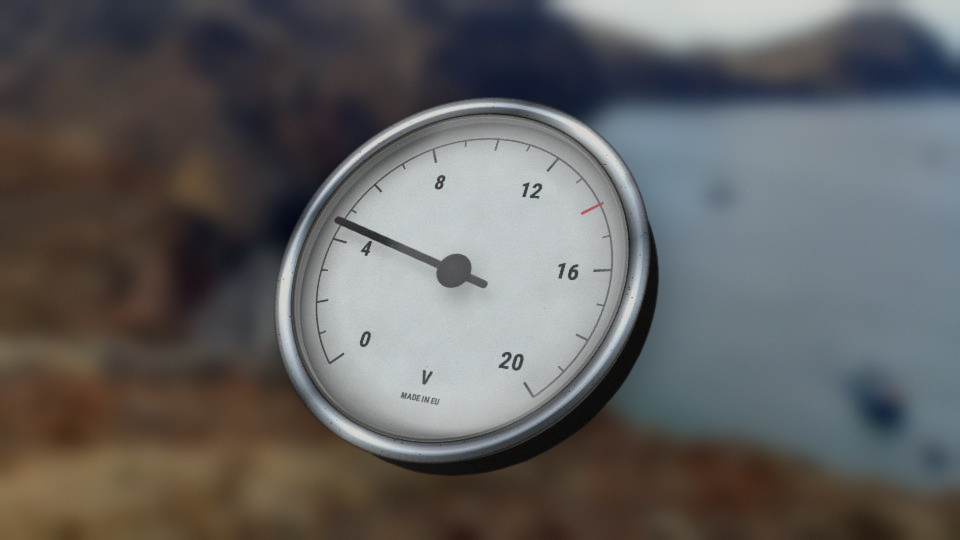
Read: 4.5V
